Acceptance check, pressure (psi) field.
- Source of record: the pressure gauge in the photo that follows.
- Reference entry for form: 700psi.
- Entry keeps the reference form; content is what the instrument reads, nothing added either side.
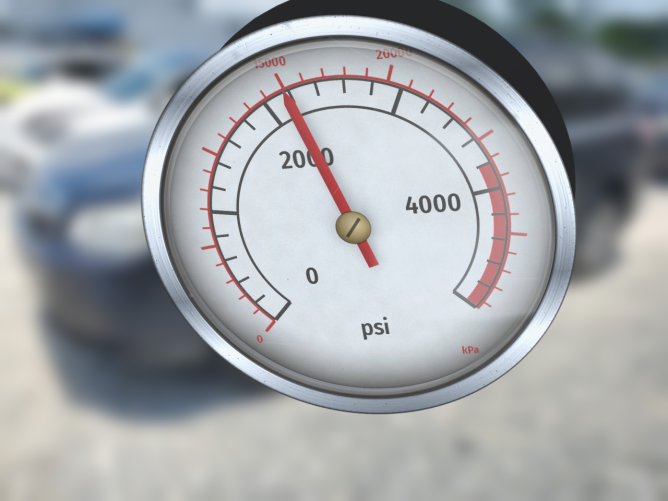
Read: 2200psi
